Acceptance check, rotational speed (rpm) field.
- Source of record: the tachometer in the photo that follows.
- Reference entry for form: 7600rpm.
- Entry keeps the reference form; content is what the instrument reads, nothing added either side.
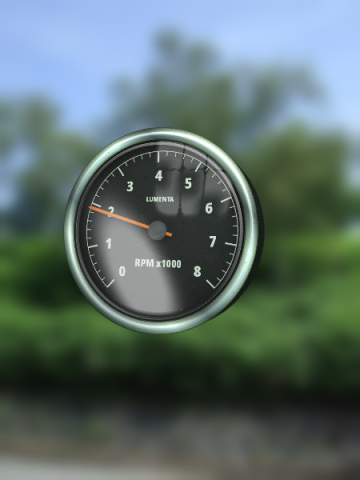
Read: 1900rpm
